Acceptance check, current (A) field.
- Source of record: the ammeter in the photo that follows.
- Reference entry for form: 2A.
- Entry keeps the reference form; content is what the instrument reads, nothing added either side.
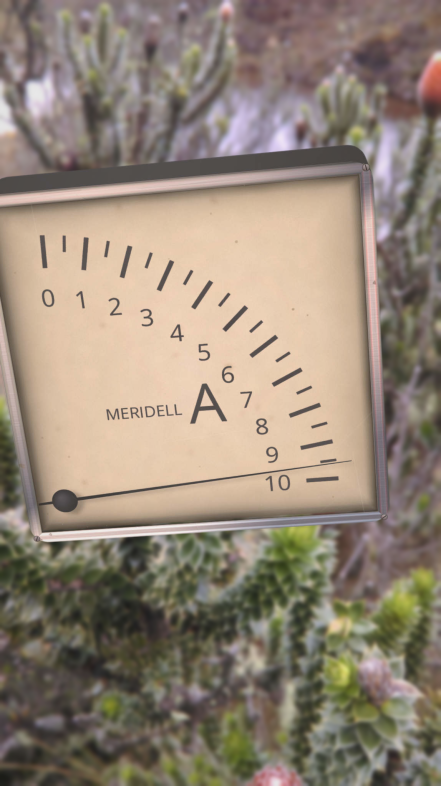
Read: 9.5A
